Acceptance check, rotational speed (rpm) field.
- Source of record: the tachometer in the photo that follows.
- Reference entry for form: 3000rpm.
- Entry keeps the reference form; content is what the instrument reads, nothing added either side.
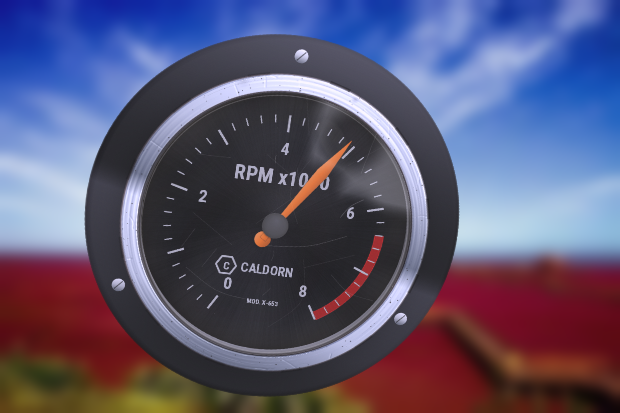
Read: 4900rpm
